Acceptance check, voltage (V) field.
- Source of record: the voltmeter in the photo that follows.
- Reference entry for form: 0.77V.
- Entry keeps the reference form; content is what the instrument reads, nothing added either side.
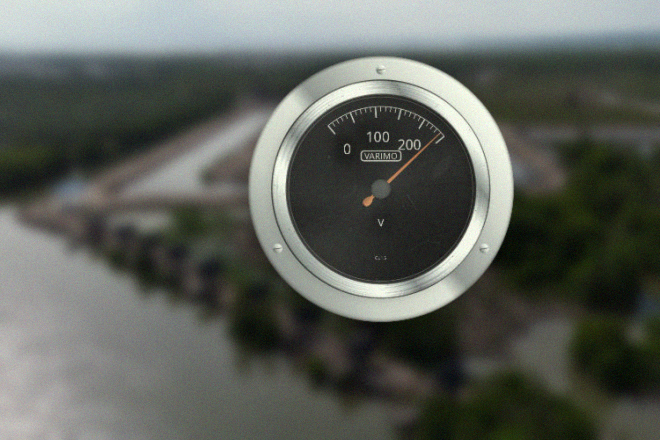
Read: 240V
